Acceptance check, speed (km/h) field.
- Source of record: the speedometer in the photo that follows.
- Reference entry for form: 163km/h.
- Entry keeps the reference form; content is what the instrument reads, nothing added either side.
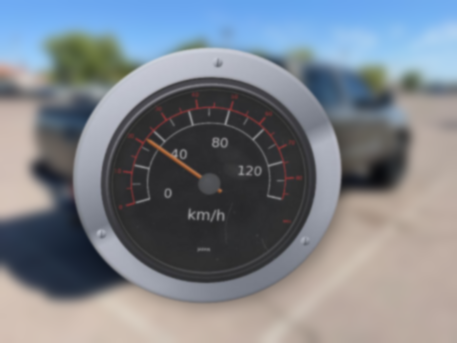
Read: 35km/h
